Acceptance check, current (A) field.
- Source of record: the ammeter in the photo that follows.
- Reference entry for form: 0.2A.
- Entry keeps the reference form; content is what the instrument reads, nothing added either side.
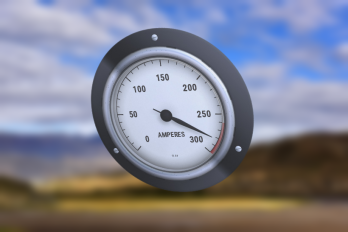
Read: 280A
